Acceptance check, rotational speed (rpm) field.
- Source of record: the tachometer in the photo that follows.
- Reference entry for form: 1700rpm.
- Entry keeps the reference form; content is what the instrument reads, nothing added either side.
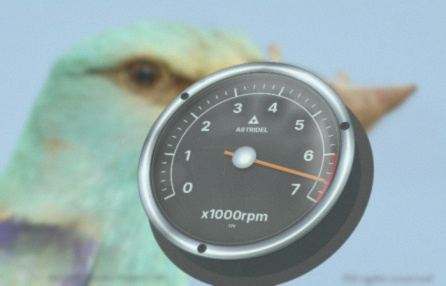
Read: 6600rpm
